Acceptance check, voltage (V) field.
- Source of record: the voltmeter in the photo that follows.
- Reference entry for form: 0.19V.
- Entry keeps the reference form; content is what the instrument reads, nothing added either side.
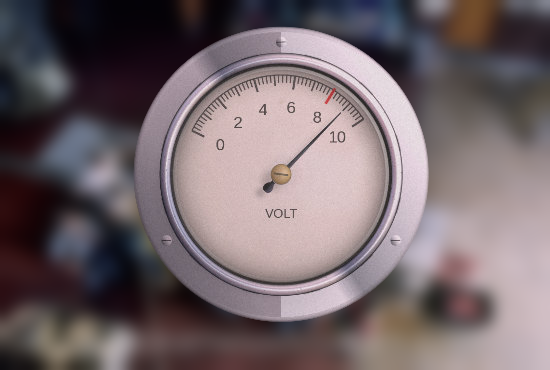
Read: 9V
